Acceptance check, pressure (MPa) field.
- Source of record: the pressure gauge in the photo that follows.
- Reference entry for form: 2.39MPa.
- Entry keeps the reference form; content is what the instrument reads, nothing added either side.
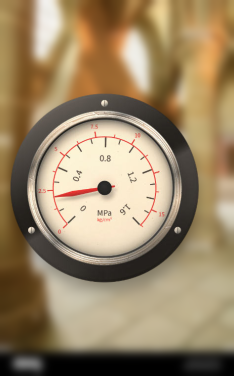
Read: 0.2MPa
